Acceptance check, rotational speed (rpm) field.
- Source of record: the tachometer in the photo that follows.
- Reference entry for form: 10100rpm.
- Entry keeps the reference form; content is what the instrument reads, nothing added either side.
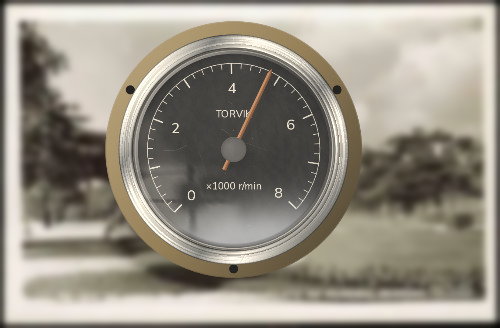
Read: 4800rpm
